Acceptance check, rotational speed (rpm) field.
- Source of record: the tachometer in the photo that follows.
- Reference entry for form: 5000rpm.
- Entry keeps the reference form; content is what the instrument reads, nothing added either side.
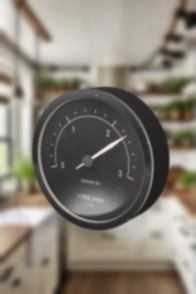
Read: 2300rpm
